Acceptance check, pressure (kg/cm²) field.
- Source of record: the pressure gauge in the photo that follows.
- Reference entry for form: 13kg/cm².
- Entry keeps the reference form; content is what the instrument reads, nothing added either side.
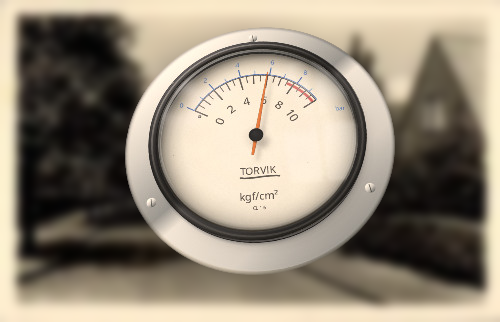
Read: 6kg/cm²
